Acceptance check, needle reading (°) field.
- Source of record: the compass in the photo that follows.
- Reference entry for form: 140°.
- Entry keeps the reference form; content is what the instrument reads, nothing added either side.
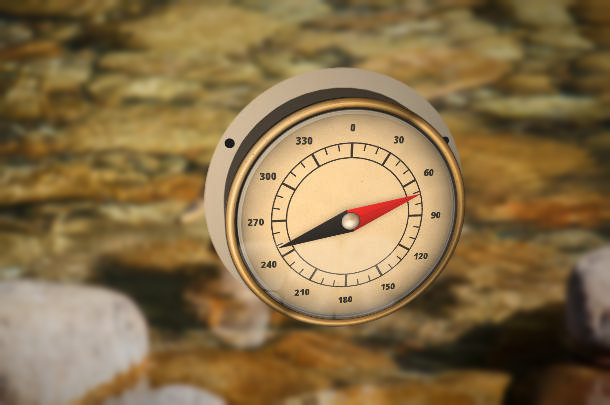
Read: 70°
